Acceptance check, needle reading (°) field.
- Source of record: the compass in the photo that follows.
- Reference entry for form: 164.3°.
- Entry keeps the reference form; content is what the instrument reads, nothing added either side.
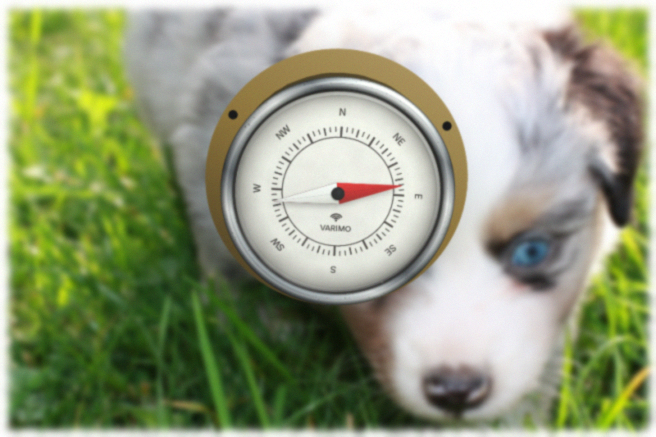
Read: 80°
